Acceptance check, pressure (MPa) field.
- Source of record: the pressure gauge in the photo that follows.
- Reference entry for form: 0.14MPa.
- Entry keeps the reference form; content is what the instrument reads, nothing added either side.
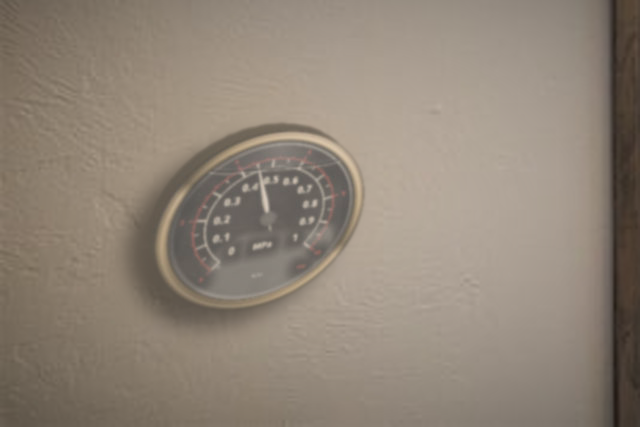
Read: 0.45MPa
